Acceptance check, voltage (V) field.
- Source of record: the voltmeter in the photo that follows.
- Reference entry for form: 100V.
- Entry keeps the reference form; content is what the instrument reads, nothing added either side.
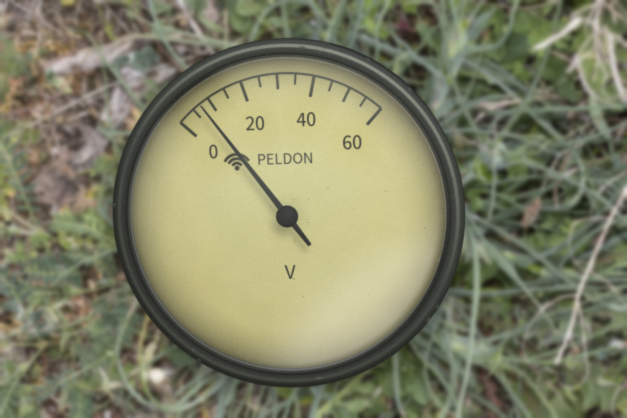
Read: 7.5V
